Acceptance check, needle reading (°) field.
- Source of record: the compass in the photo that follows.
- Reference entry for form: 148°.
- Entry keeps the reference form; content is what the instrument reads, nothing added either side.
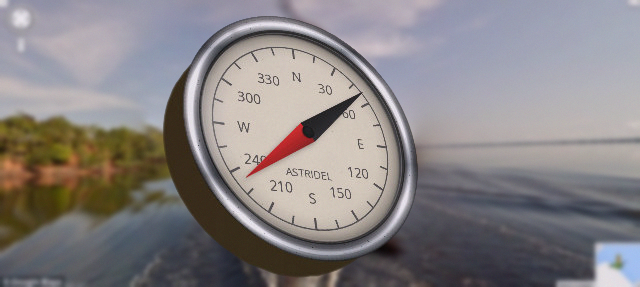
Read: 232.5°
